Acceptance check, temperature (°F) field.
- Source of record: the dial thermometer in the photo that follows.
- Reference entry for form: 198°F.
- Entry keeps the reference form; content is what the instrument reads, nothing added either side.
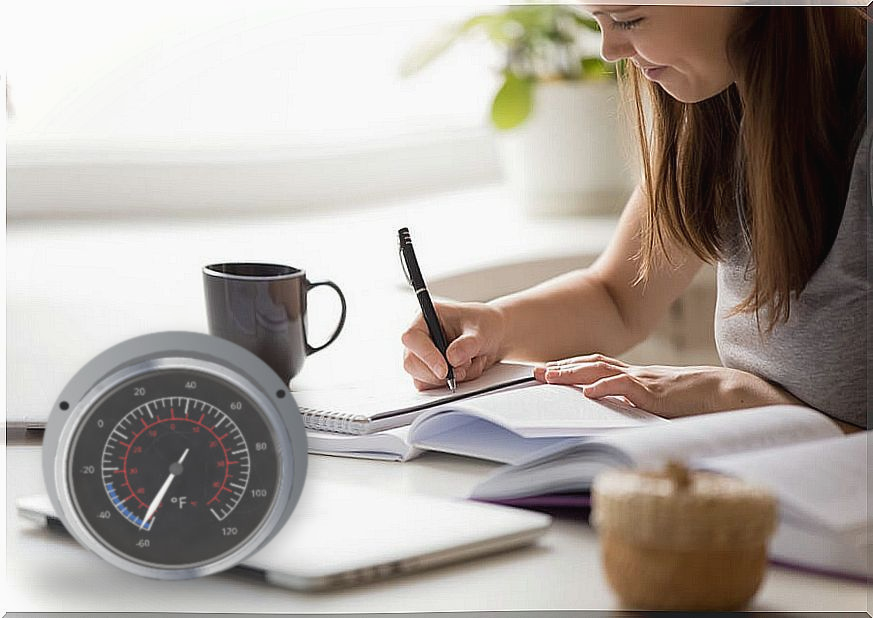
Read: -56°F
